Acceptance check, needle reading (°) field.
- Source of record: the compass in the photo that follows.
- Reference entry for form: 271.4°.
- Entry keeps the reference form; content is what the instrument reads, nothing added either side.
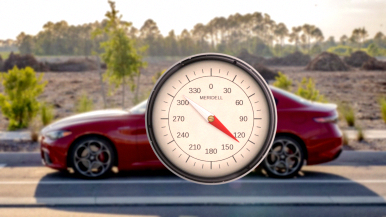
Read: 130°
